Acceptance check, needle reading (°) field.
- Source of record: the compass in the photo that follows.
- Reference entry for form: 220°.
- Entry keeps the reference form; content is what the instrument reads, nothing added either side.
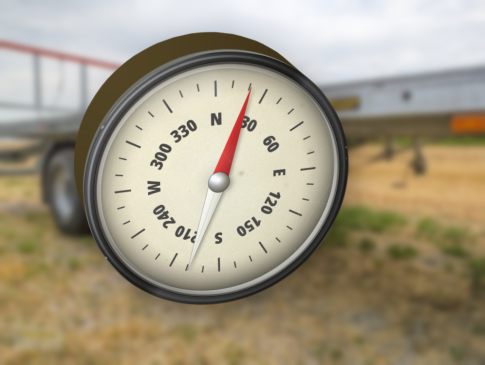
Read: 20°
